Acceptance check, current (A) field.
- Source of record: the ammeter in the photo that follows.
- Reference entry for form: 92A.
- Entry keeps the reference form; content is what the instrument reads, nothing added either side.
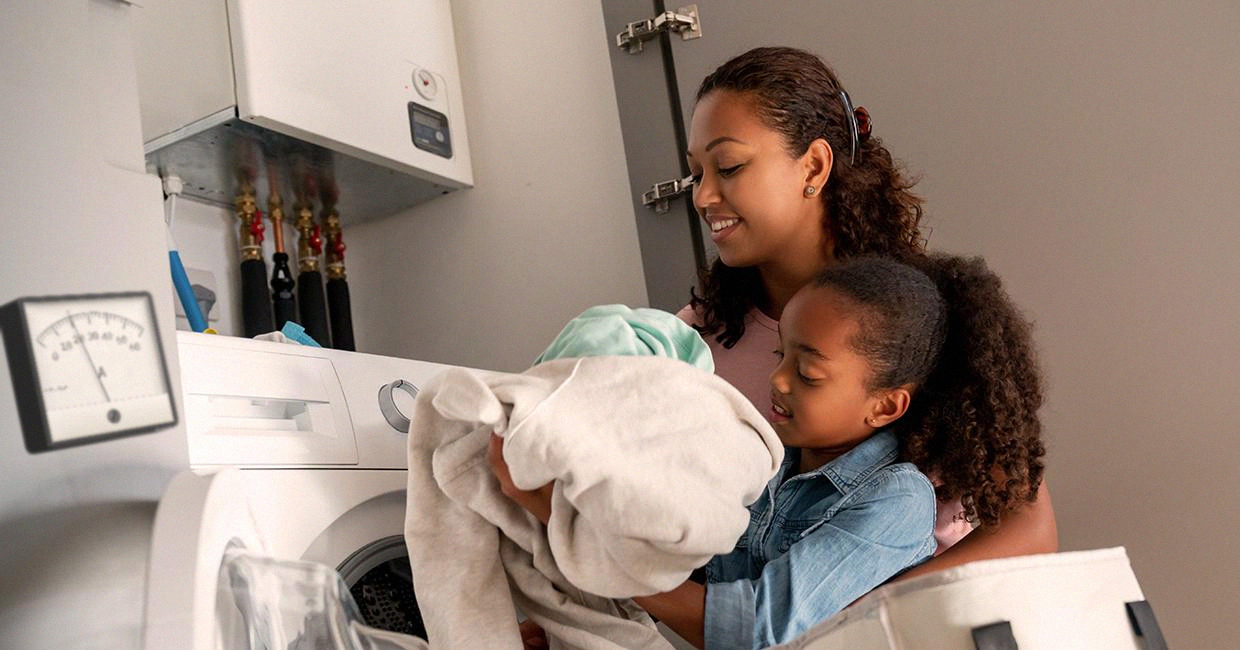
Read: 20A
